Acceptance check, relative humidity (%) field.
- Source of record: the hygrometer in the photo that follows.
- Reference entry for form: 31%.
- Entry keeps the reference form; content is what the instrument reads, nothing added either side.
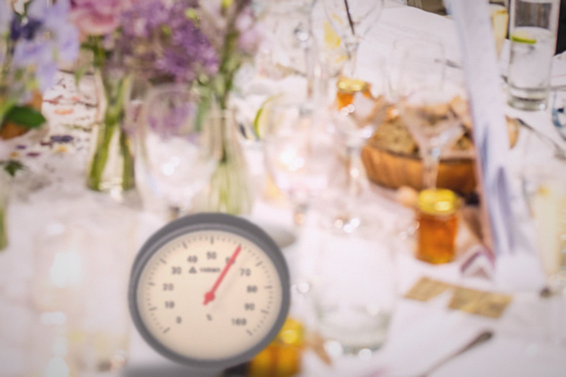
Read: 60%
